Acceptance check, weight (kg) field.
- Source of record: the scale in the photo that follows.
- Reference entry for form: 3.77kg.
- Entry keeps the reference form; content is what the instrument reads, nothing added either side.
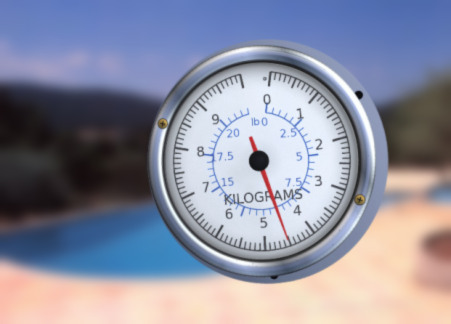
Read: 4.5kg
